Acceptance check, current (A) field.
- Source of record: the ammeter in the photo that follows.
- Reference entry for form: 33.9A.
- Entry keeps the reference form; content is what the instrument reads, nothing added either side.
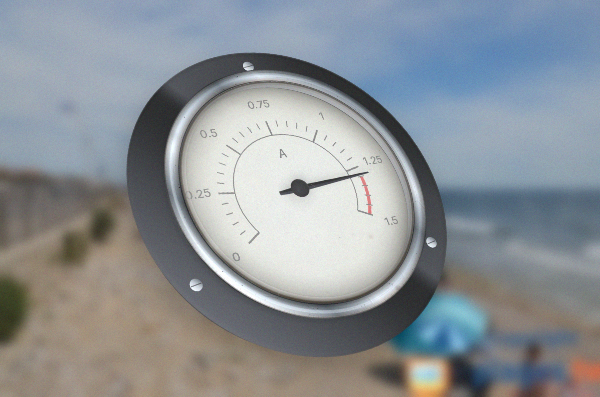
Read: 1.3A
